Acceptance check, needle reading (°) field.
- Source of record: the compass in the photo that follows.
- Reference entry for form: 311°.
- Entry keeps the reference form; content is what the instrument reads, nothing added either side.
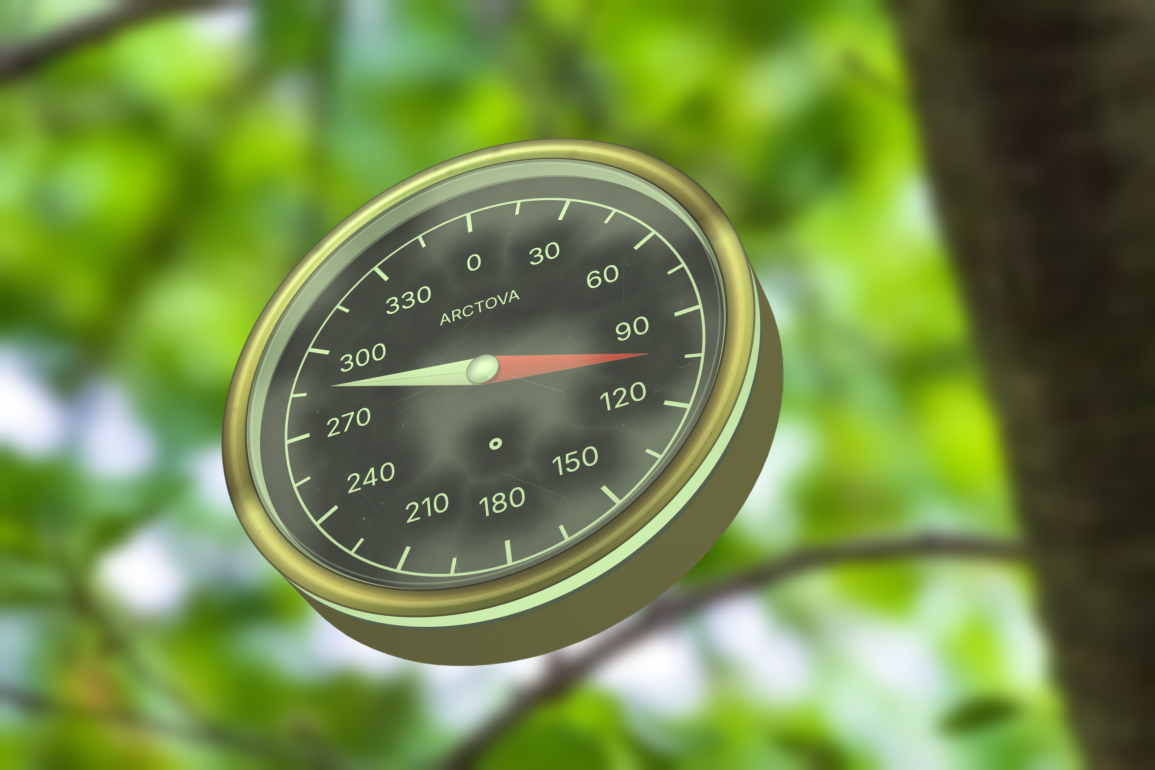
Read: 105°
